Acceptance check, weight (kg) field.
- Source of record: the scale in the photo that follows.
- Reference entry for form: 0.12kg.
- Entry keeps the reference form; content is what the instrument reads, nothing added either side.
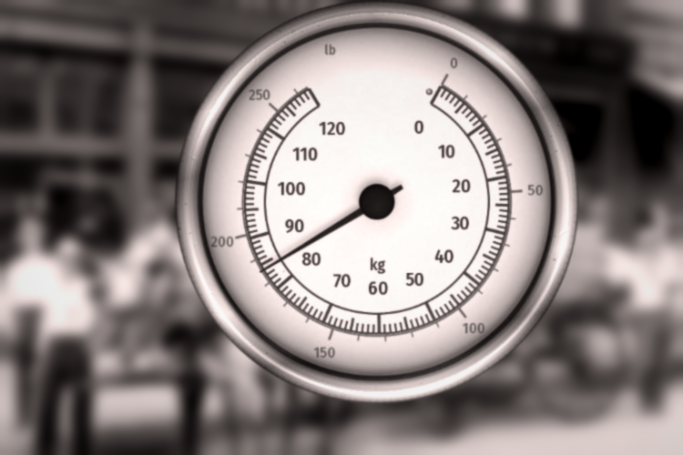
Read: 84kg
